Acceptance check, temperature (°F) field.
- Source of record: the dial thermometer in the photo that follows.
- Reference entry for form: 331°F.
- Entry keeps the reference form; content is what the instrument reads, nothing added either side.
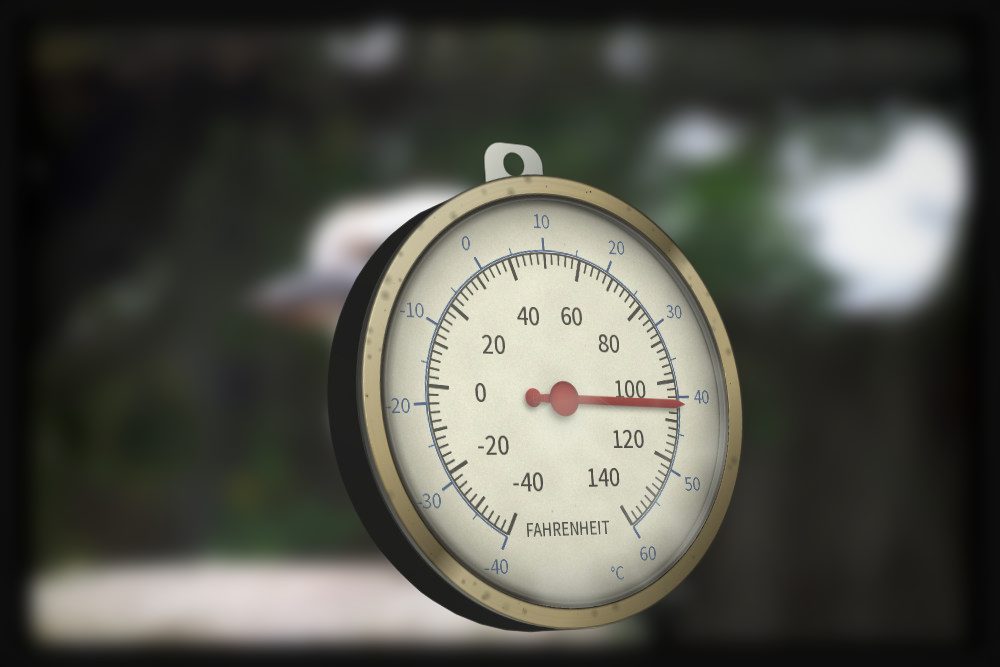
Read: 106°F
